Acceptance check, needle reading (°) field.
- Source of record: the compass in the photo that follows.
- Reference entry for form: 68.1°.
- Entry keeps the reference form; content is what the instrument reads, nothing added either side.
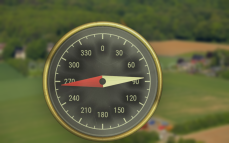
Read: 265°
